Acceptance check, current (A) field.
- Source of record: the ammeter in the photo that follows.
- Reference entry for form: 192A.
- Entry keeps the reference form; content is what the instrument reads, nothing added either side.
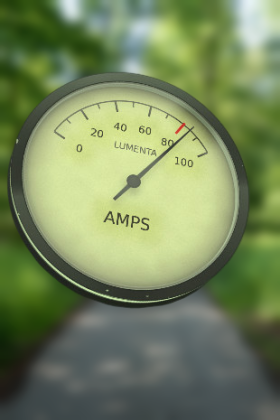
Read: 85A
